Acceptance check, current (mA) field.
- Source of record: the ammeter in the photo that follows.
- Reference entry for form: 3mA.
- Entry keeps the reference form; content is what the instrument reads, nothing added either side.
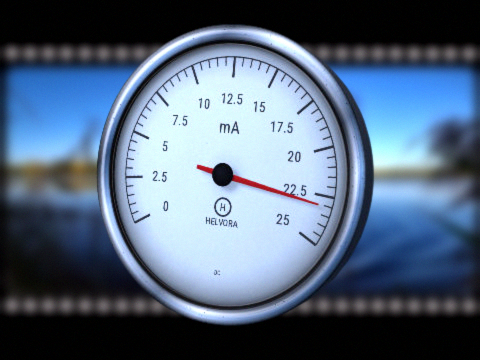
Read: 23mA
